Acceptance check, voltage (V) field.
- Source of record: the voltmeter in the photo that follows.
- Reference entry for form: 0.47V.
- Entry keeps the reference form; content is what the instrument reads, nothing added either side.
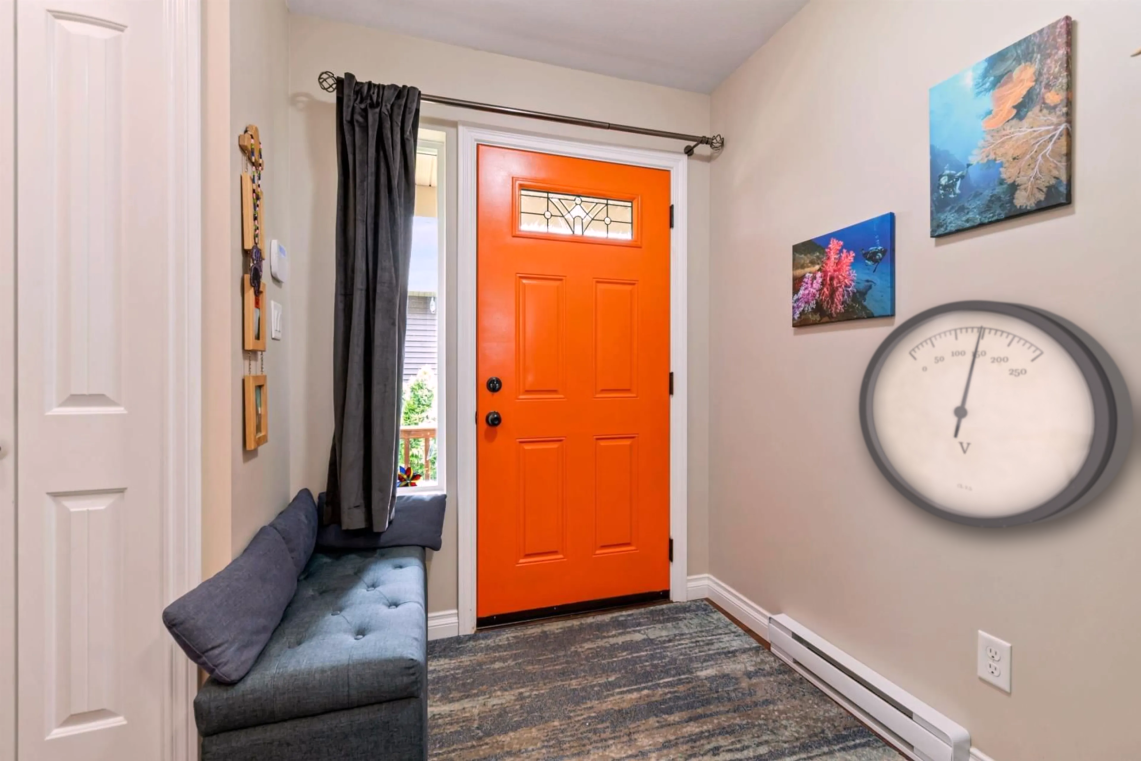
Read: 150V
